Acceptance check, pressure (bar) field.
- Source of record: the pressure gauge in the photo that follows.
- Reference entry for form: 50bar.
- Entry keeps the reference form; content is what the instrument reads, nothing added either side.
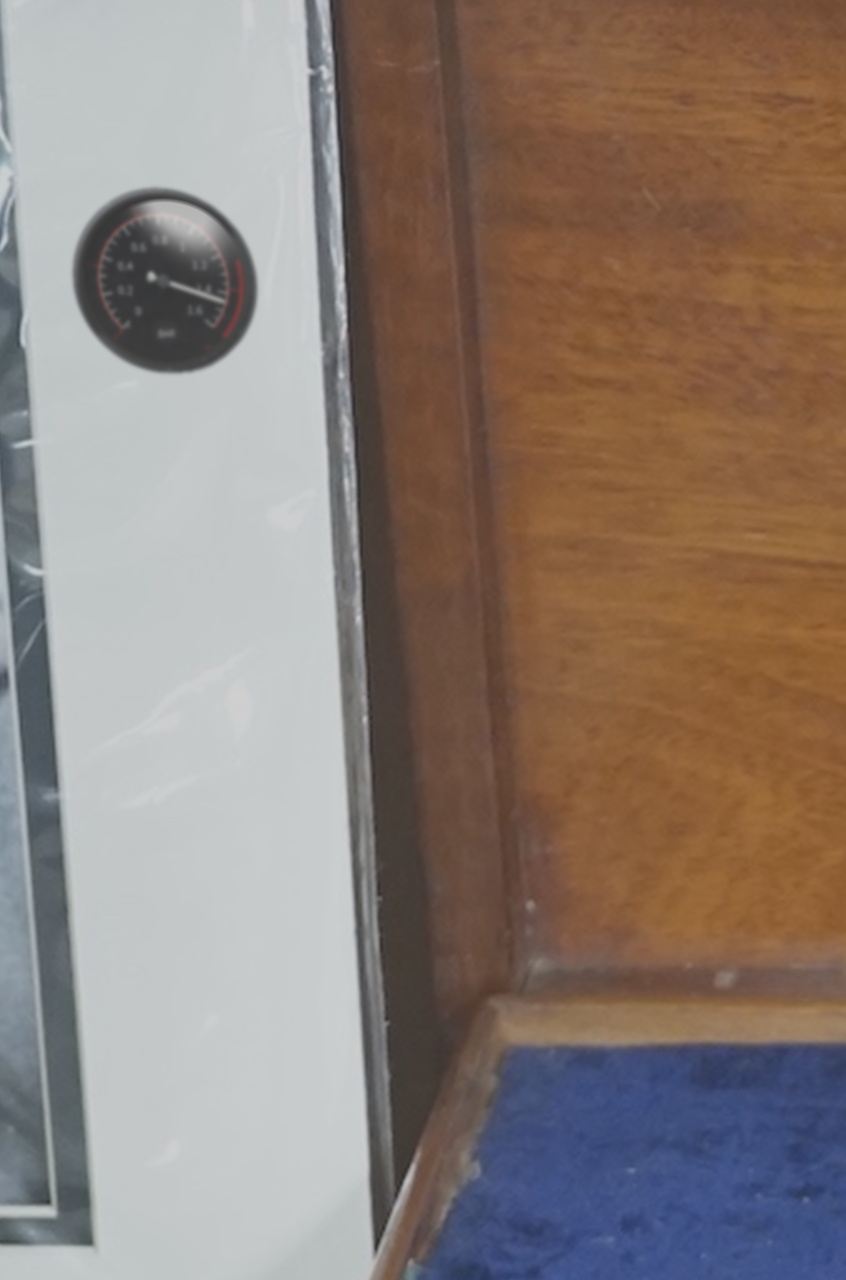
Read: 1.45bar
